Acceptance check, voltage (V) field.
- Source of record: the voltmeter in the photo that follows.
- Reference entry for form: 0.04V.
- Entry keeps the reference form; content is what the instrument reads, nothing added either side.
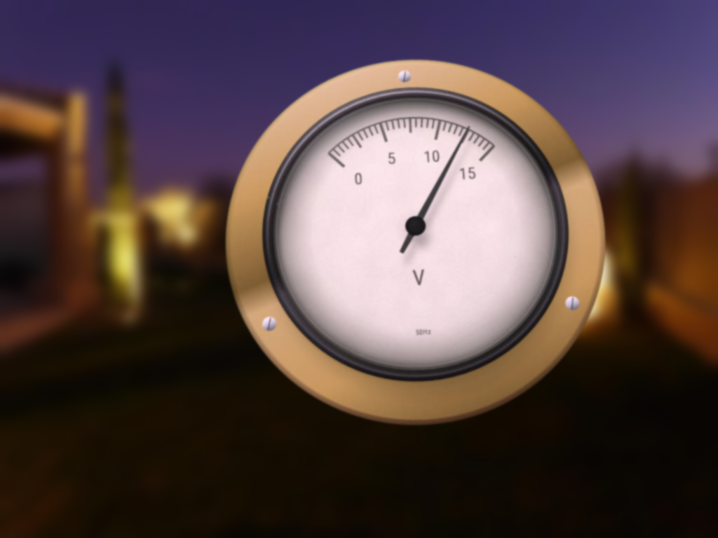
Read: 12.5V
